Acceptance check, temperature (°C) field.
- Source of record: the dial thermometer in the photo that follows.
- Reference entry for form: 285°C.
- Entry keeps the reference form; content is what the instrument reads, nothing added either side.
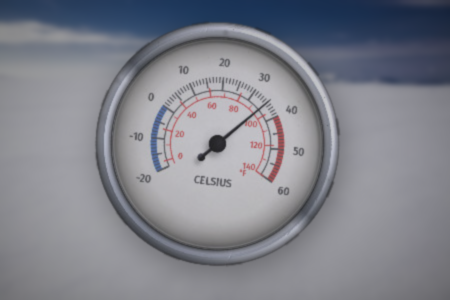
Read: 35°C
